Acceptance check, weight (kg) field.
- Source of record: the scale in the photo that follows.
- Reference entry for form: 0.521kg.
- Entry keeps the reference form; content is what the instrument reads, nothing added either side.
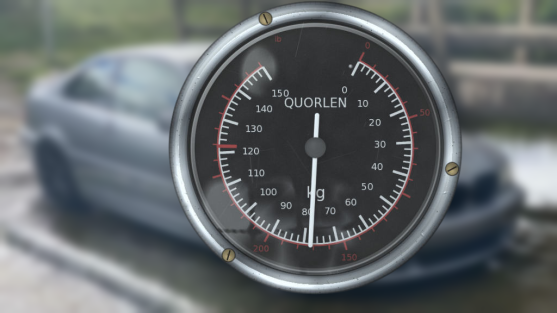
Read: 78kg
